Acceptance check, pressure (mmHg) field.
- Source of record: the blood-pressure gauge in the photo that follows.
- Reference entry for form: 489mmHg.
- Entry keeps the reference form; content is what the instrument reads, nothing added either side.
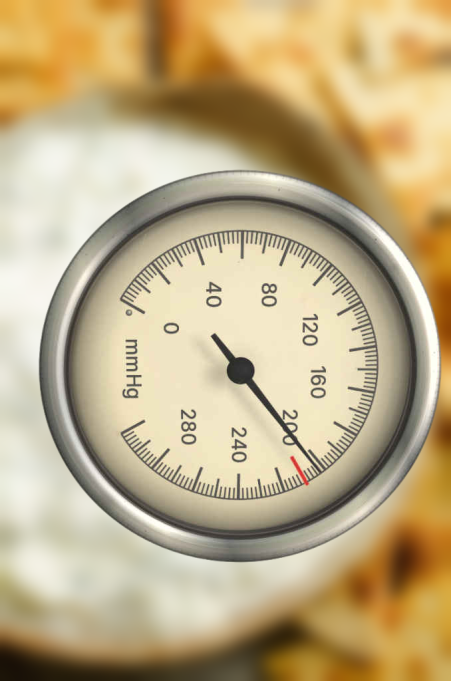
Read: 202mmHg
